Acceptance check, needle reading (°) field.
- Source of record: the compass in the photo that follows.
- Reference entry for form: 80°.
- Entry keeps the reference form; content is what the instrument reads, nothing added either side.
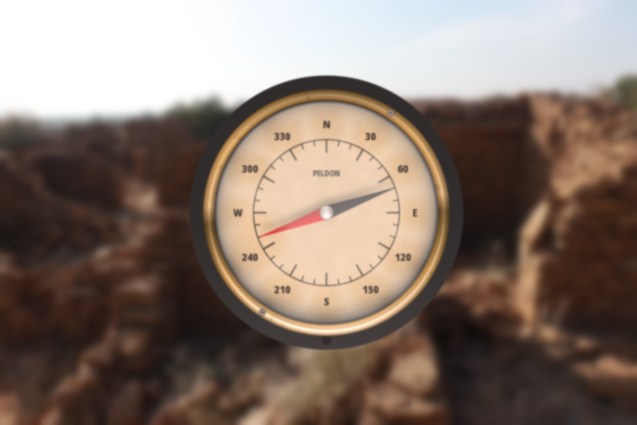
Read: 250°
